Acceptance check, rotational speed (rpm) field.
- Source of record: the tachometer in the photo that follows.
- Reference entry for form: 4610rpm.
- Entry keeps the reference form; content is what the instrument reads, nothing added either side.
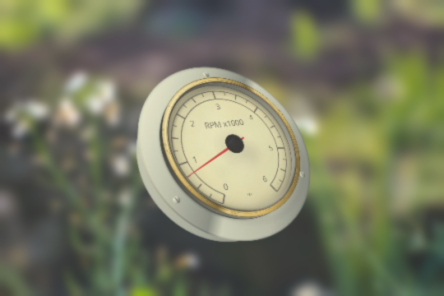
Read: 750rpm
